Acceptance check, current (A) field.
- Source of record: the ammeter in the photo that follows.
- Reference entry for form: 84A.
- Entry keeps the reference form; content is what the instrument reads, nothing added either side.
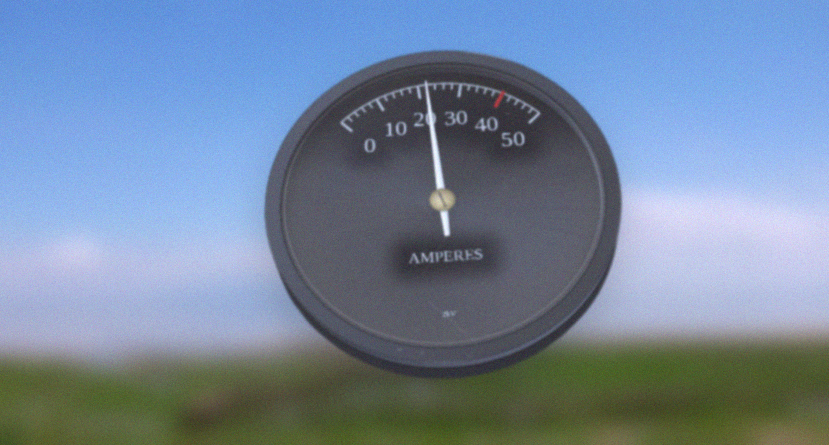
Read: 22A
